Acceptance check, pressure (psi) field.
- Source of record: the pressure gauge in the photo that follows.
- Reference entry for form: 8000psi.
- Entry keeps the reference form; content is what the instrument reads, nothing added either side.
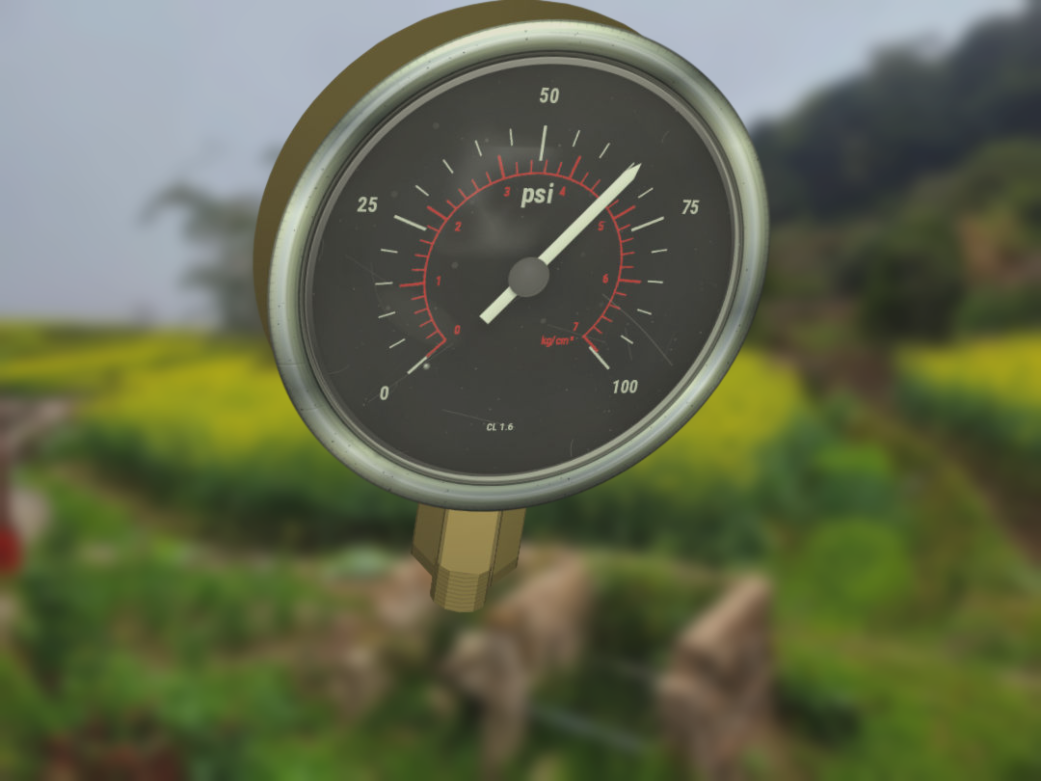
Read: 65psi
